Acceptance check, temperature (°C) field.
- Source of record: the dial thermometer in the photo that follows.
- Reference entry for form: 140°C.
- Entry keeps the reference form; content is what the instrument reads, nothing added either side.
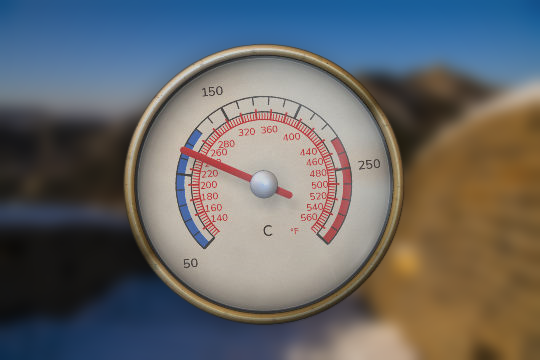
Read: 115°C
